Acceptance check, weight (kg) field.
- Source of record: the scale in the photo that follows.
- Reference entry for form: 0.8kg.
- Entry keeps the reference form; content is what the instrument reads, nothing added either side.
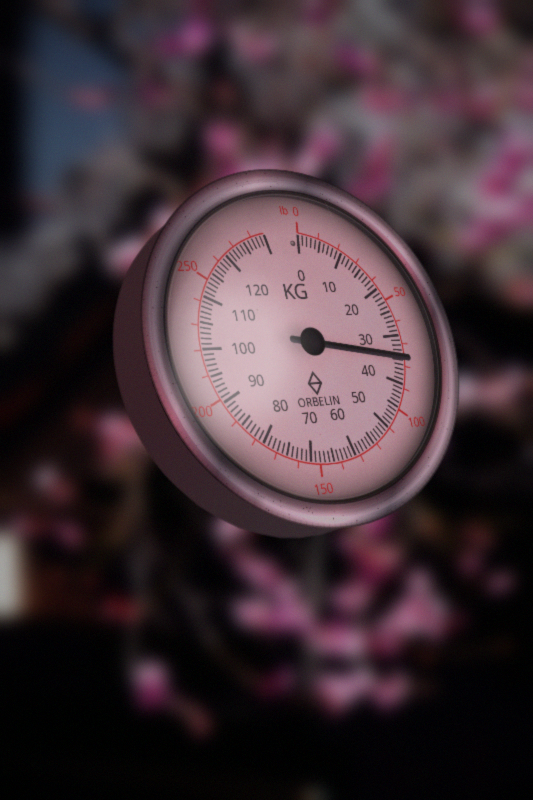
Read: 35kg
